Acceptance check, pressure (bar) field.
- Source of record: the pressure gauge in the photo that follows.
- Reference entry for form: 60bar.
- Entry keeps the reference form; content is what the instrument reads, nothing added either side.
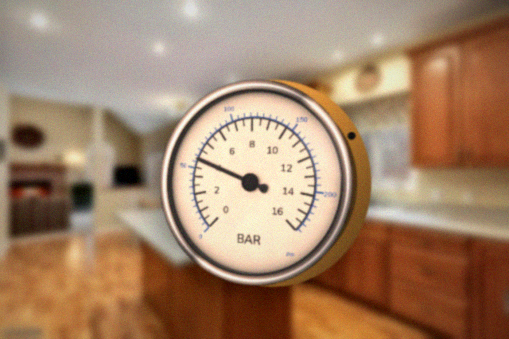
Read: 4bar
